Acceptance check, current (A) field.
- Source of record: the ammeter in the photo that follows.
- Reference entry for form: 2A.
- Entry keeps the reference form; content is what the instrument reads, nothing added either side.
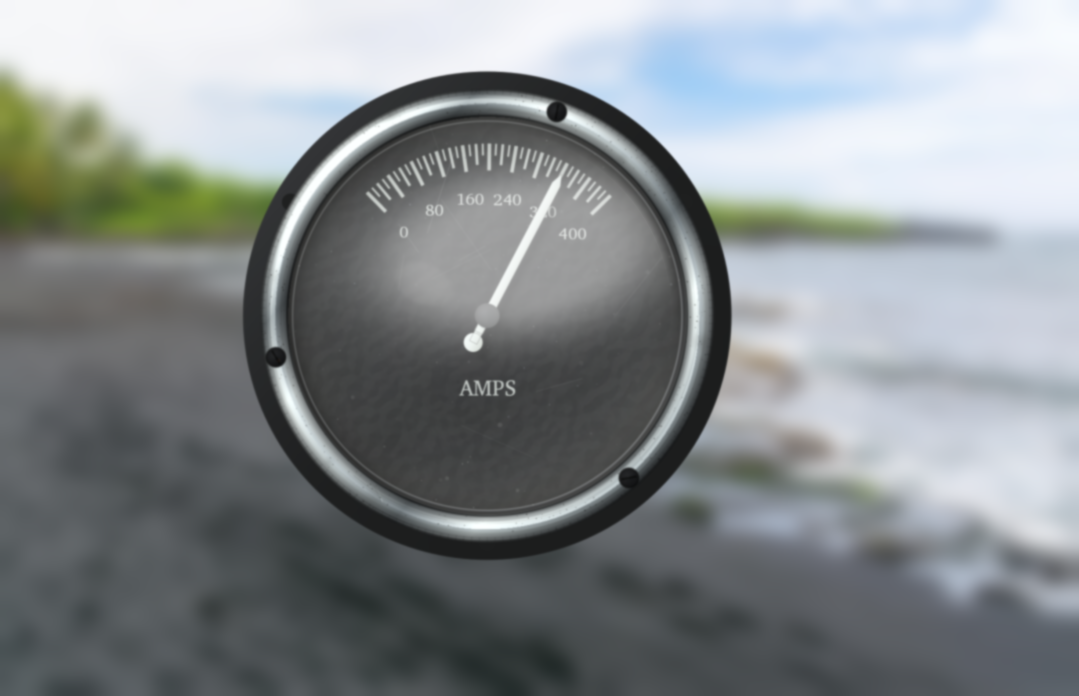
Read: 320A
